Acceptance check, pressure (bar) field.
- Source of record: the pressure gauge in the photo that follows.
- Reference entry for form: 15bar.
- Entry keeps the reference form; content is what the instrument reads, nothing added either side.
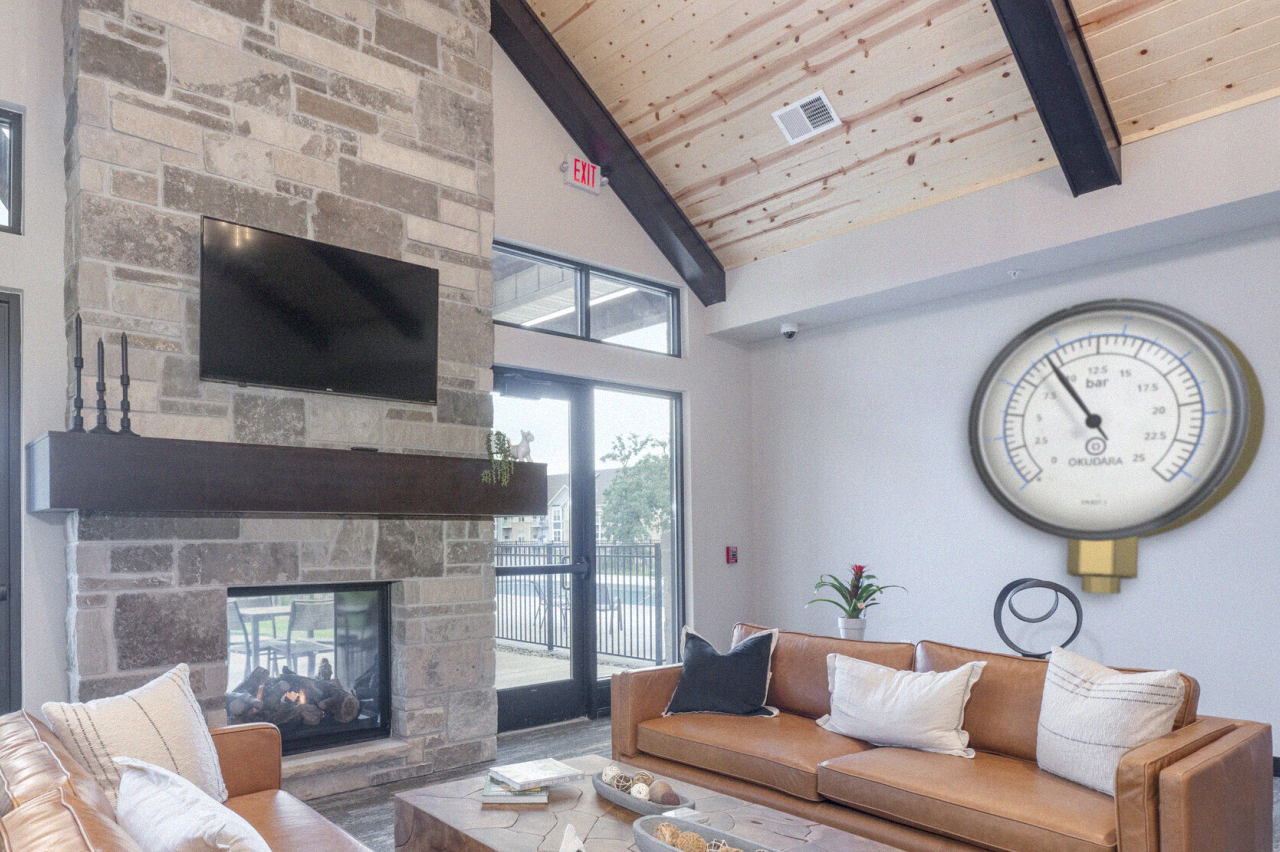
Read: 9.5bar
